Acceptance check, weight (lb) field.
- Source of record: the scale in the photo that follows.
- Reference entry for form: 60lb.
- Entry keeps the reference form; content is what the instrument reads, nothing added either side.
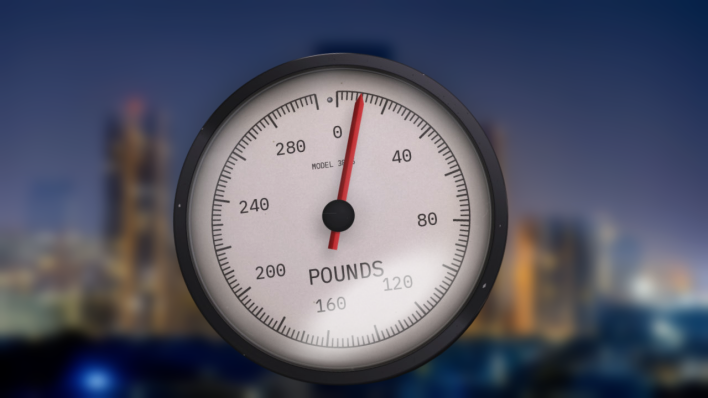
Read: 10lb
